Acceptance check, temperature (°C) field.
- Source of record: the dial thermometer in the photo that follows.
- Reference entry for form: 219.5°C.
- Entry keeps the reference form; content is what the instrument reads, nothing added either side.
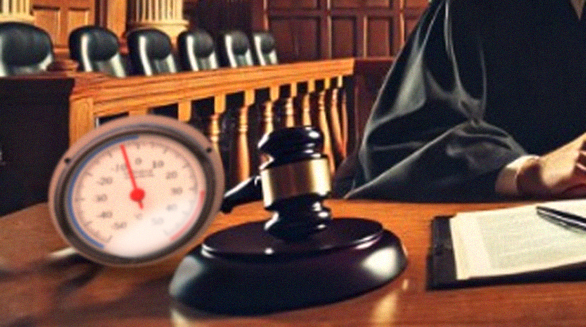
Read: -5°C
